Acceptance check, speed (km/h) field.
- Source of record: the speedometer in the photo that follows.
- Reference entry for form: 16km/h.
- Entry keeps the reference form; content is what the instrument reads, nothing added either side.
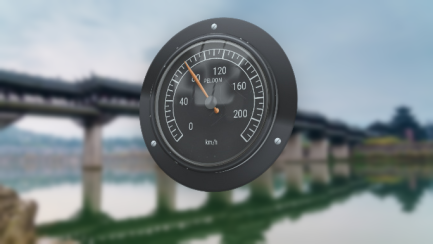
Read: 80km/h
